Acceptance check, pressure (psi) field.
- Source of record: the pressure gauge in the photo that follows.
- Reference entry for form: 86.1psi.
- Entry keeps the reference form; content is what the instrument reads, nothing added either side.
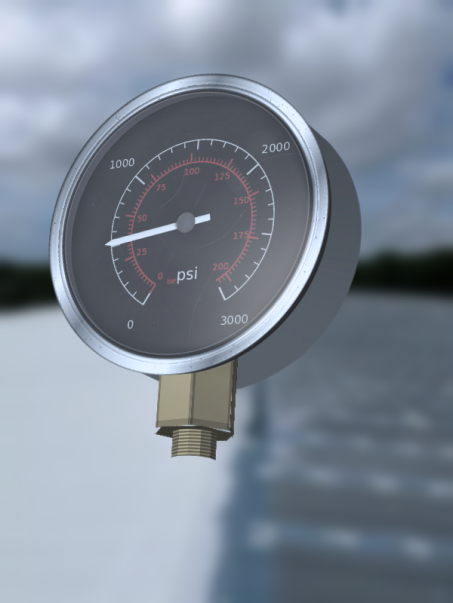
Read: 500psi
